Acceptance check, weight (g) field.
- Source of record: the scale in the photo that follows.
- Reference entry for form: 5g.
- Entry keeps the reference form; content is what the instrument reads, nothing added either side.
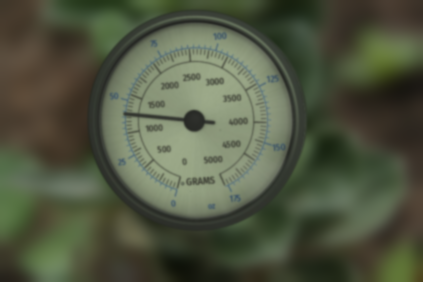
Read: 1250g
